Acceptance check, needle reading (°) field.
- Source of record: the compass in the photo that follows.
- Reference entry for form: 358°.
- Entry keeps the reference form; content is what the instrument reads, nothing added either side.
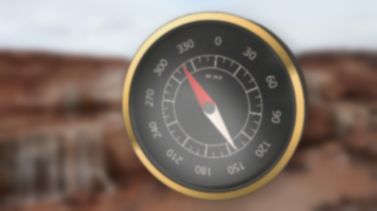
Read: 320°
